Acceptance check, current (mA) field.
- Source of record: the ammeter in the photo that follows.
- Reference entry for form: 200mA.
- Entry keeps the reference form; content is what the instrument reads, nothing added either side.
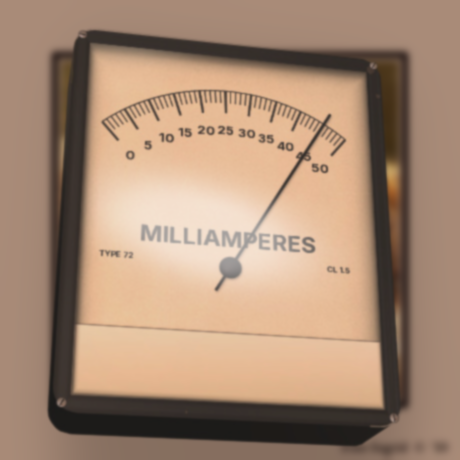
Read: 45mA
